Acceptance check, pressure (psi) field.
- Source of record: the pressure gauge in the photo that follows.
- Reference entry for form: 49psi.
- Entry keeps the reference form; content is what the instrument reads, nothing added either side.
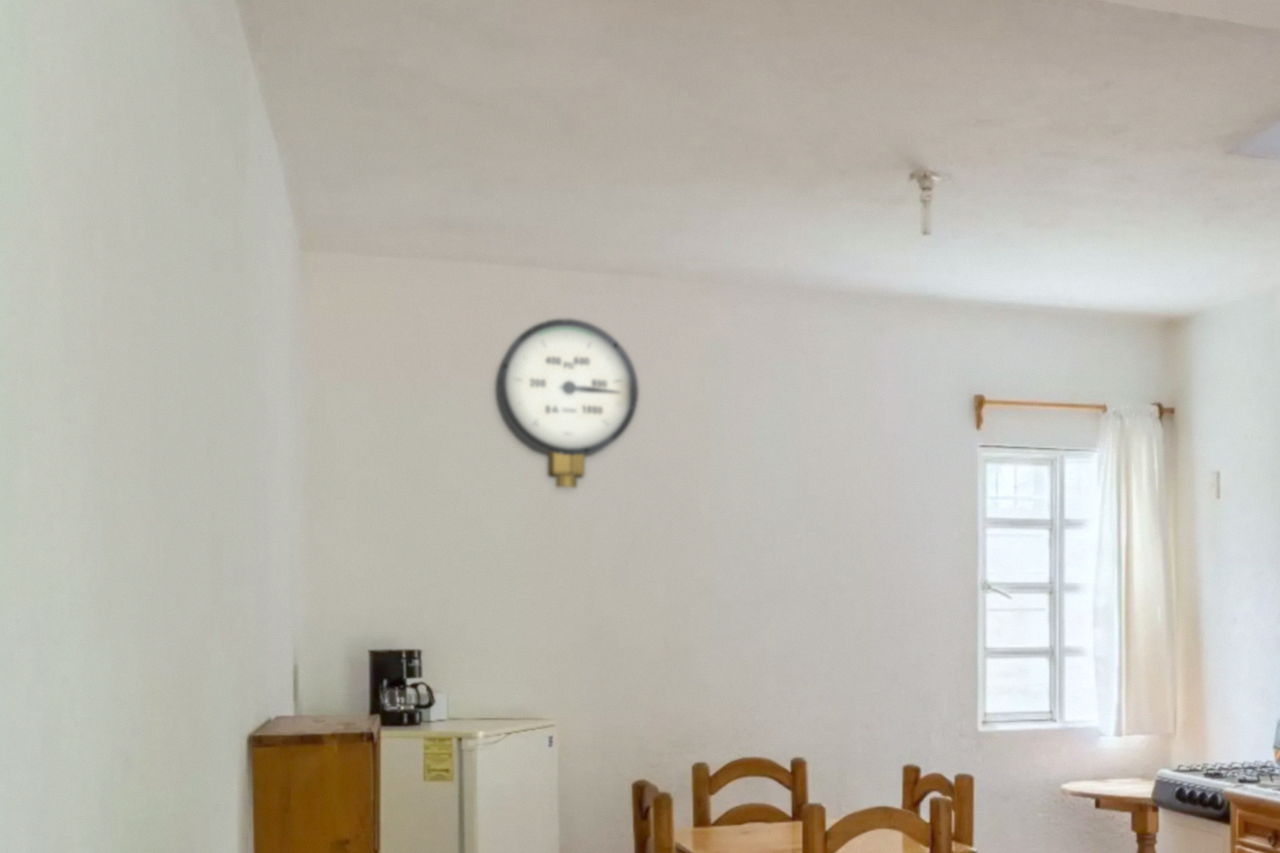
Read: 850psi
